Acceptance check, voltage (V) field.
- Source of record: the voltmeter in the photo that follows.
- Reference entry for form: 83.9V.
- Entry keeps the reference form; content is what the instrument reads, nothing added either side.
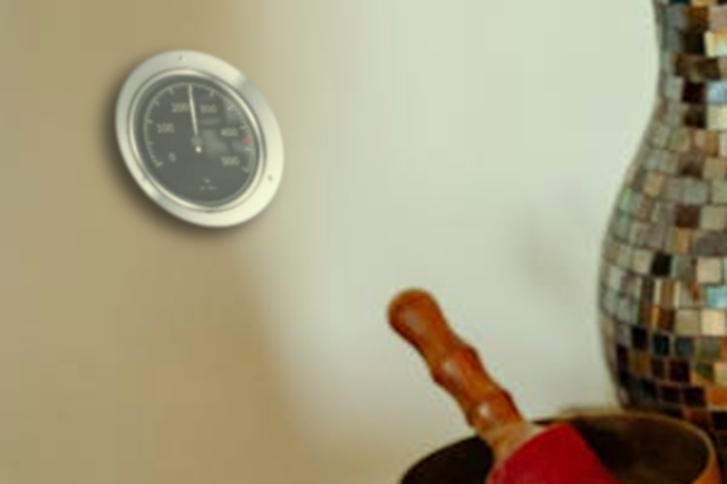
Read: 250V
